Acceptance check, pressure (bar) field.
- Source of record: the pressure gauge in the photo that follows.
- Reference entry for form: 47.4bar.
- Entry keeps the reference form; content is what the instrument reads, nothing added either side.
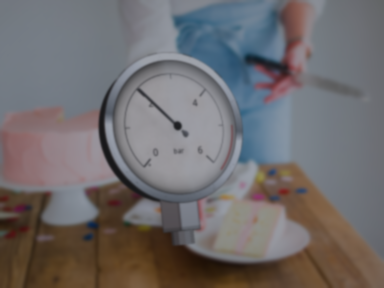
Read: 2bar
